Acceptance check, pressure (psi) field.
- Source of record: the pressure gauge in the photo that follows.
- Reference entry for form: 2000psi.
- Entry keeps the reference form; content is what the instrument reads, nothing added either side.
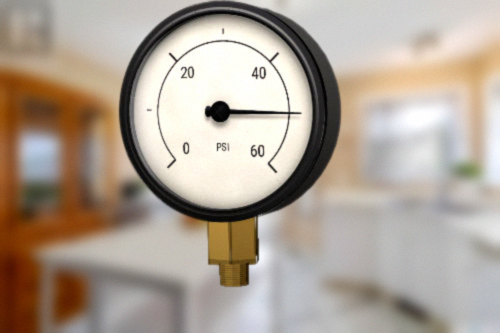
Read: 50psi
